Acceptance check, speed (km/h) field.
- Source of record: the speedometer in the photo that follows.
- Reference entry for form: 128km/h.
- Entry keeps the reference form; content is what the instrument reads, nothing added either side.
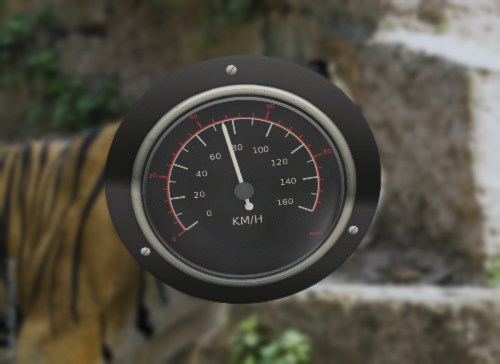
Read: 75km/h
